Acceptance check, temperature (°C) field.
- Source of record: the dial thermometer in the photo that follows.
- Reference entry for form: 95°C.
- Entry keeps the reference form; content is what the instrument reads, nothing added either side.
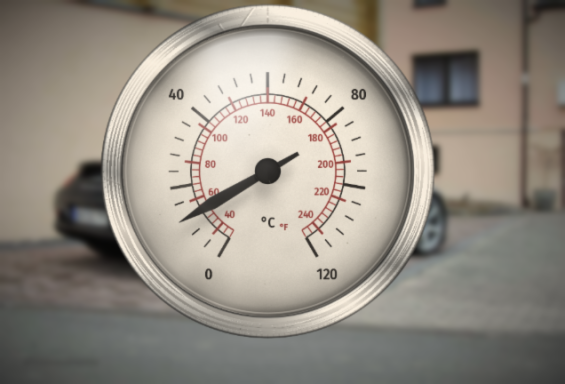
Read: 12°C
